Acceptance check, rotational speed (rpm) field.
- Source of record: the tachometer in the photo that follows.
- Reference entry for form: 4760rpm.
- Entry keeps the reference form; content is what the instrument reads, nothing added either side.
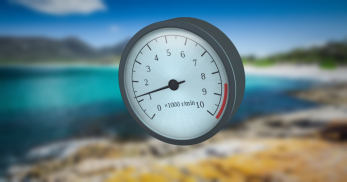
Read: 1250rpm
